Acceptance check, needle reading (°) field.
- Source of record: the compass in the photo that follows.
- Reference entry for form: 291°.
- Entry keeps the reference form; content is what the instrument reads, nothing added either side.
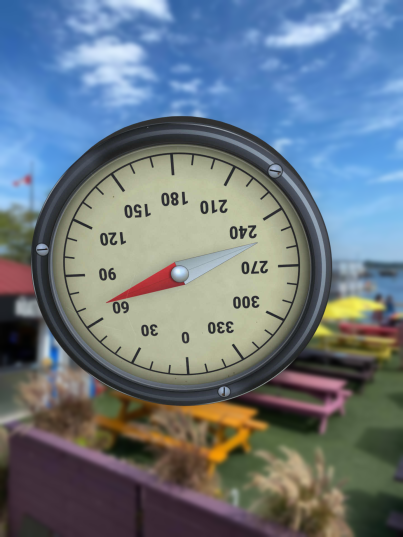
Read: 70°
